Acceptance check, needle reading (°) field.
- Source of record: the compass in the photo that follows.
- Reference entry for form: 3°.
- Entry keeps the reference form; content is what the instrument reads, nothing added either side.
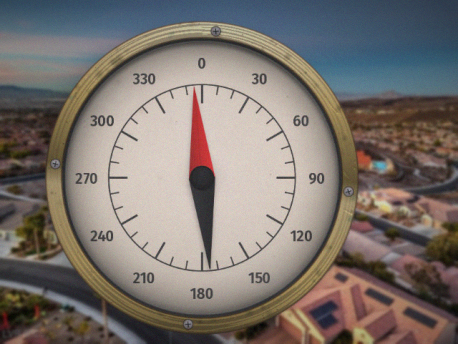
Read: 355°
